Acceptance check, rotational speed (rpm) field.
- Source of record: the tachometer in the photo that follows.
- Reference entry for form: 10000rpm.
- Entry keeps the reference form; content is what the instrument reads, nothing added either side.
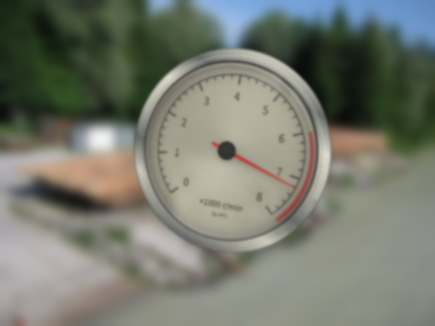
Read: 7200rpm
